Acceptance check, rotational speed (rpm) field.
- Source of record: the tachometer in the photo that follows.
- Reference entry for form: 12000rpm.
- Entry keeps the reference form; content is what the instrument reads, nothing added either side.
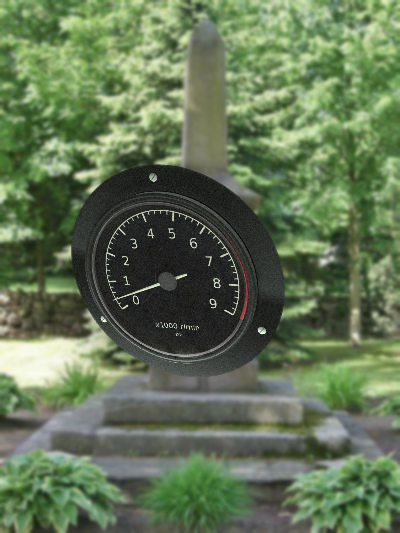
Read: 400rpm
